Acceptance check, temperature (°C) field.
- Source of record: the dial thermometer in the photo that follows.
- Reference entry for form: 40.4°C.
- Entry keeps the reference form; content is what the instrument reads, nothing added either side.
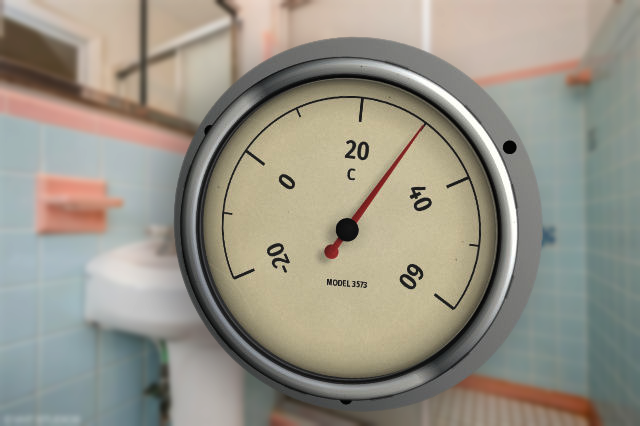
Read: 30°C
